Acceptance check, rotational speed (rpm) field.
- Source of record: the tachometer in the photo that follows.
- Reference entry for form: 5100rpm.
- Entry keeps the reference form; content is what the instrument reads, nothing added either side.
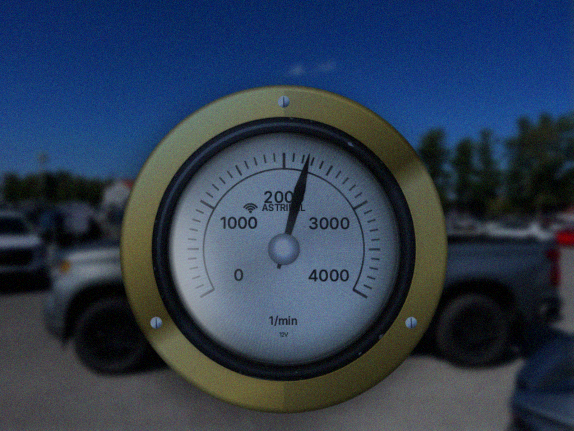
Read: 2250rpm
